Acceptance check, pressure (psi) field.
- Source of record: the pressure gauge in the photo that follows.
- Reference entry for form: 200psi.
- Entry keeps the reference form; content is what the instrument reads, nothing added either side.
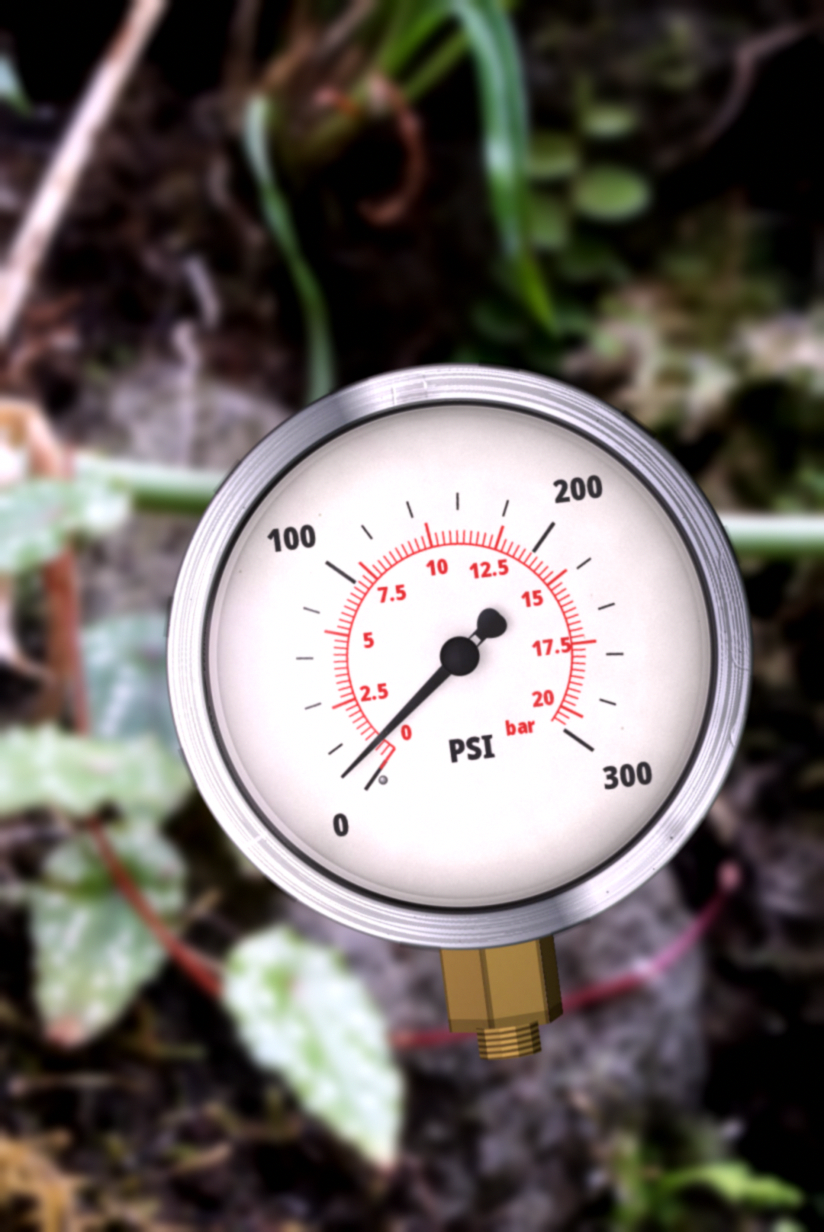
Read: 10psi
